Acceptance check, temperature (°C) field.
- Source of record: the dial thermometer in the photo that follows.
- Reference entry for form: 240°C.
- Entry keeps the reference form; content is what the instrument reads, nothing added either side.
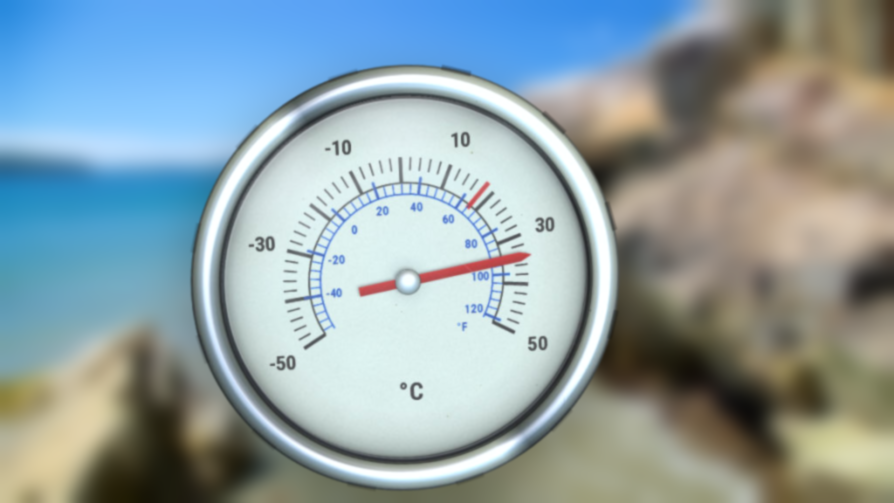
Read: 34°C
